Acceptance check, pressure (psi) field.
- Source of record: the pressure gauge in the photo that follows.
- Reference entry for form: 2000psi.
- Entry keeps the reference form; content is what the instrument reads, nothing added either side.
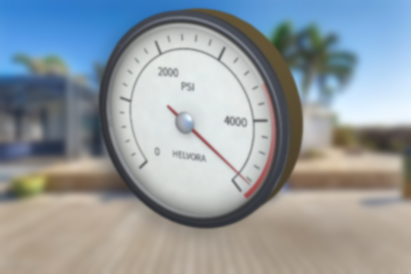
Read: 4800psi
